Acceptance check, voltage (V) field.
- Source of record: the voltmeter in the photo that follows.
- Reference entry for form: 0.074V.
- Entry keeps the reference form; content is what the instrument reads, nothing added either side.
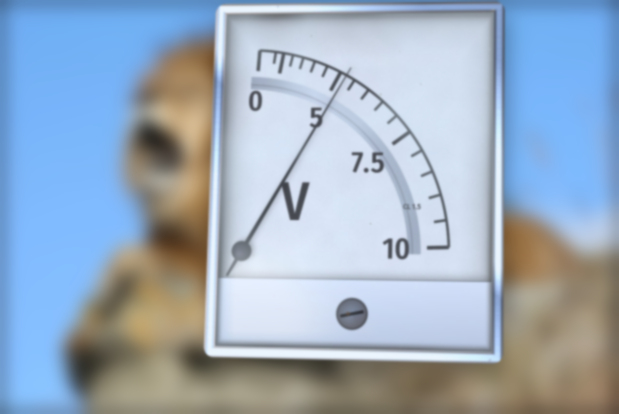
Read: 5.25V
